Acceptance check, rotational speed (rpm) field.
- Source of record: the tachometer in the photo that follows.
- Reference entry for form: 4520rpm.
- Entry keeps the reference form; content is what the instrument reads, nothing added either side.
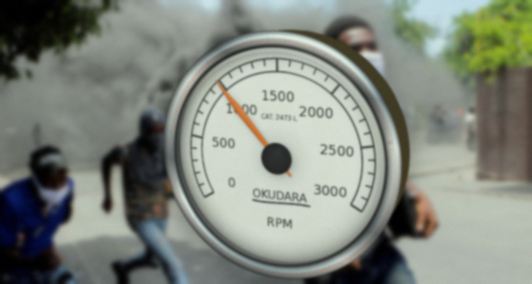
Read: 1000rpm
